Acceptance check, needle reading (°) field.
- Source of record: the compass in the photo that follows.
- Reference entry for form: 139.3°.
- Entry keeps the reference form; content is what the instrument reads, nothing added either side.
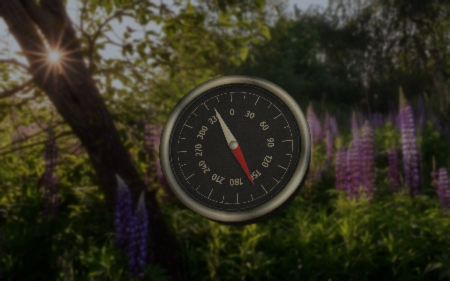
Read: 157.5°
